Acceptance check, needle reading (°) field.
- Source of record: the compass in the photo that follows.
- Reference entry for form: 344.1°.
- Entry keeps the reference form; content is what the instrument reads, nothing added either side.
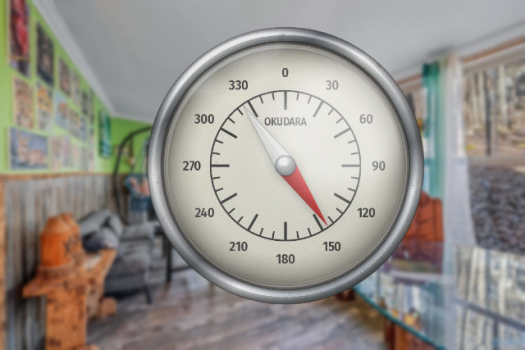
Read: 145°
